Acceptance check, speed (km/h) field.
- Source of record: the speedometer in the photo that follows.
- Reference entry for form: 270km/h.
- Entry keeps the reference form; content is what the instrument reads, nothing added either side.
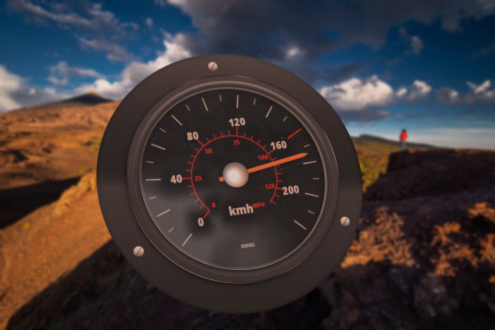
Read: 175km/h
